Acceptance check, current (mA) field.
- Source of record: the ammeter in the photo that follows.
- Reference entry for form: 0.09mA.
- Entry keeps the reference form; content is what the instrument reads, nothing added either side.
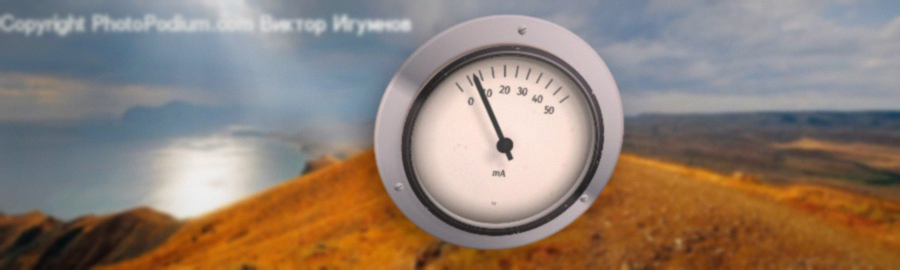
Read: 7.5mA
